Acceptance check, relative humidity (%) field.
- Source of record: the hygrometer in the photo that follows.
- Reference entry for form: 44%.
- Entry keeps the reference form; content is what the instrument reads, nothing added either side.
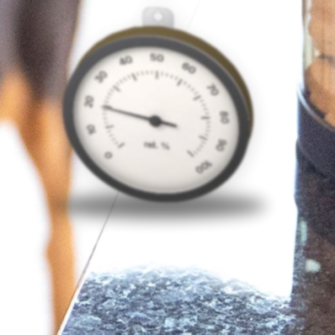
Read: 20%
